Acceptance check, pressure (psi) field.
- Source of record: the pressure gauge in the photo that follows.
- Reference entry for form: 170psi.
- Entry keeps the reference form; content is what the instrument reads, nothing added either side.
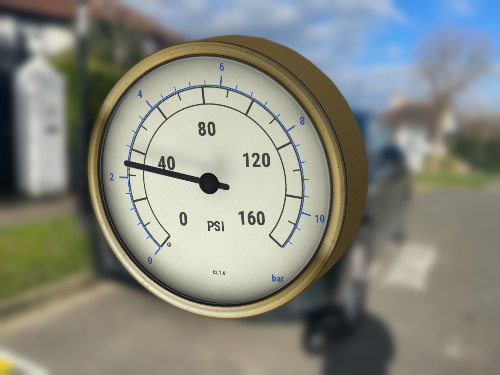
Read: 35psi
